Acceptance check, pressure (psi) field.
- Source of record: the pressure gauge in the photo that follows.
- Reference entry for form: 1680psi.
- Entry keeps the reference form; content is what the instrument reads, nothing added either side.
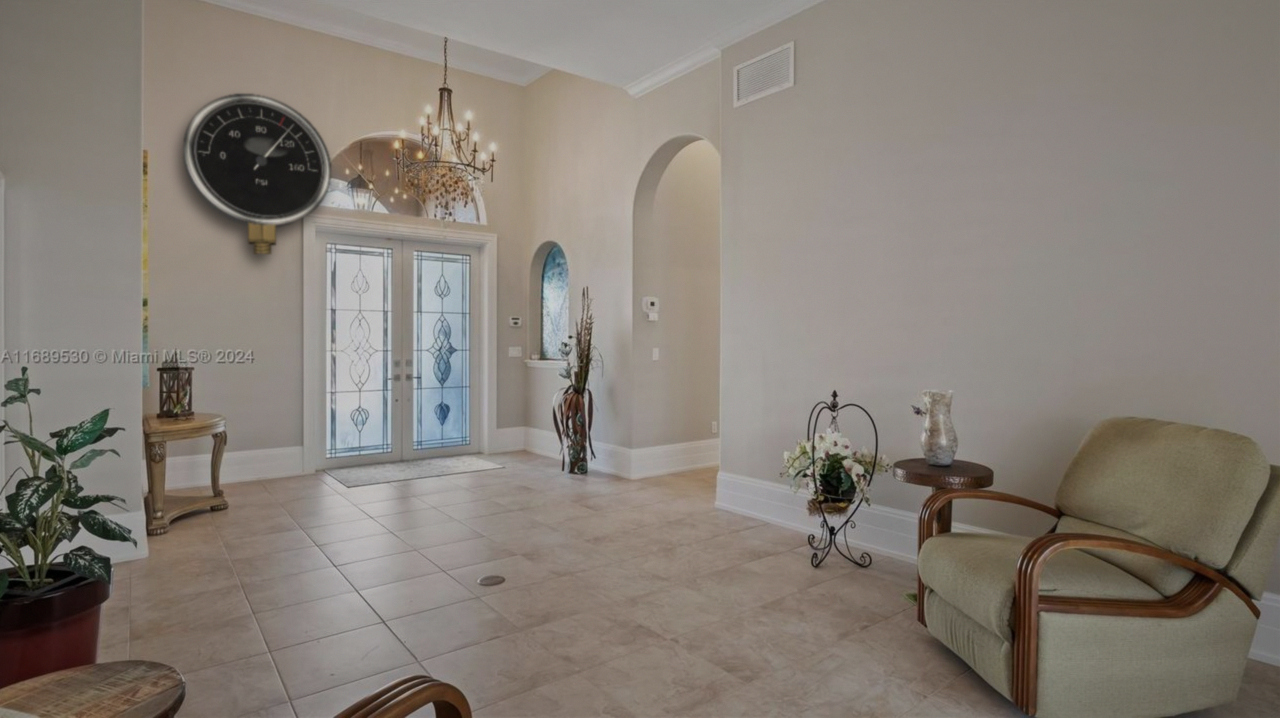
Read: 110psi
